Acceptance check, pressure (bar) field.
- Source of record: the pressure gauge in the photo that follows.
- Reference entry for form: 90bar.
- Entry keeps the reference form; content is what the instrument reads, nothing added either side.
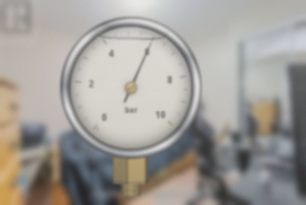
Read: 6bar
